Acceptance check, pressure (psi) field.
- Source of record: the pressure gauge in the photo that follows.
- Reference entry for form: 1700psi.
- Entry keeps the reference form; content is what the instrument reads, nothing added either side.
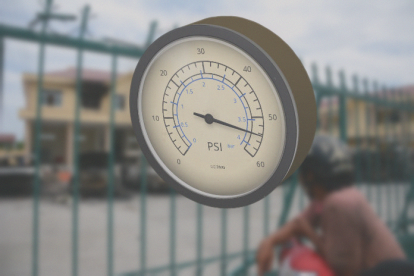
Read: 54psi
